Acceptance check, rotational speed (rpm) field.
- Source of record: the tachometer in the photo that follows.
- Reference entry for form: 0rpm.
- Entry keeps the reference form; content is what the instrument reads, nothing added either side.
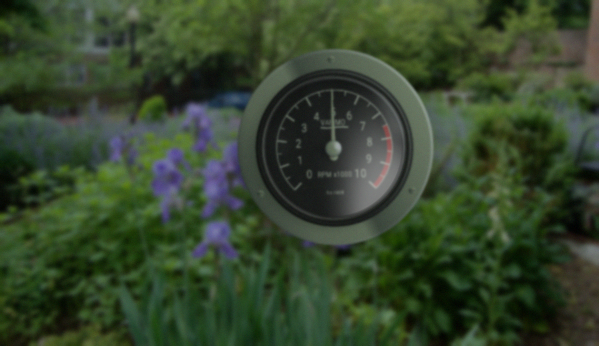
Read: 5000rpm
